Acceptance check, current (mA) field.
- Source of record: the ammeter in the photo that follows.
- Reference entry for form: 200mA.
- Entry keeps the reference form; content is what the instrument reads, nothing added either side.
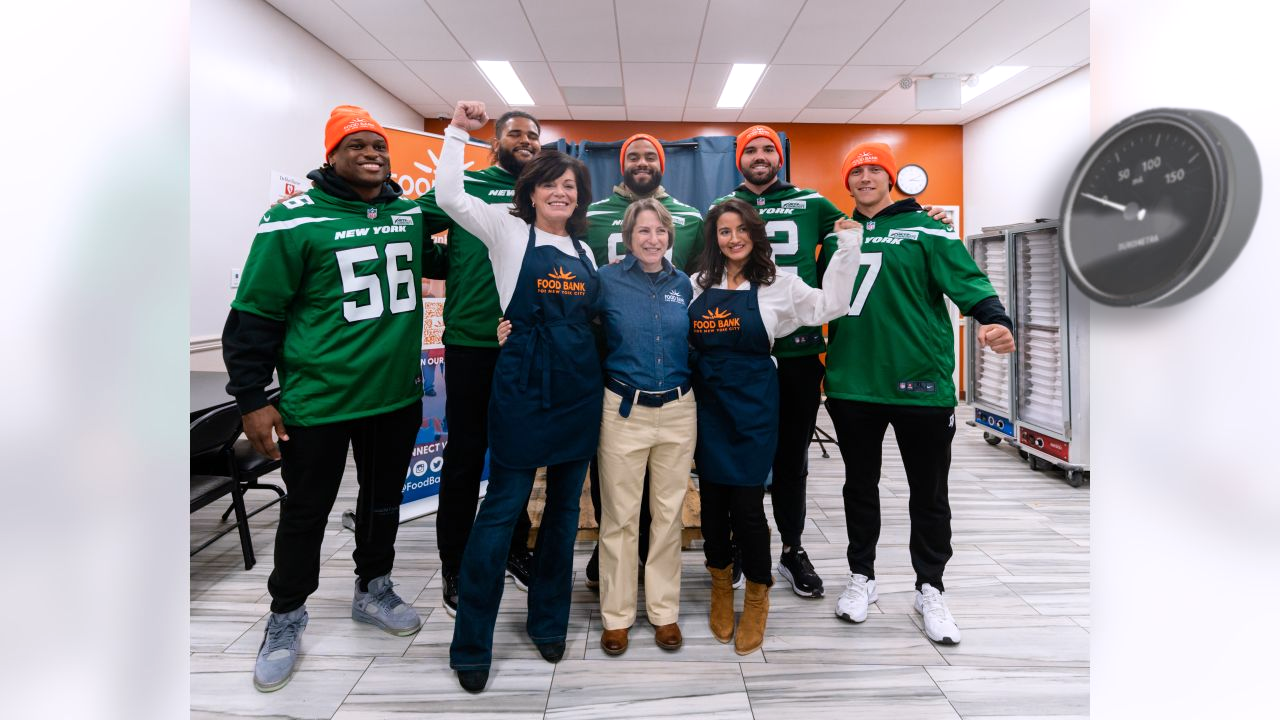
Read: 0mA
